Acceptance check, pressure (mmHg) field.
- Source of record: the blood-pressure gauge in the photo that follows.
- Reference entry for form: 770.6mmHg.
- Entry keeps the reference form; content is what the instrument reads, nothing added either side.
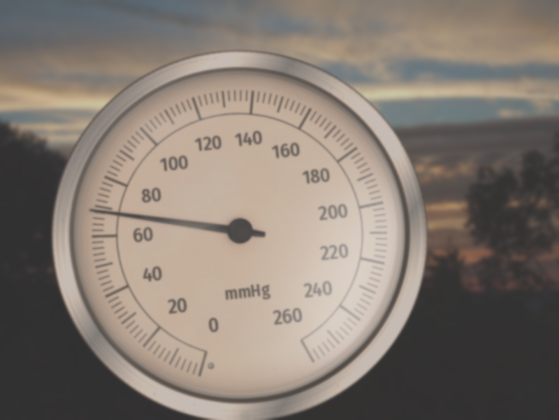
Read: 68mmHg
